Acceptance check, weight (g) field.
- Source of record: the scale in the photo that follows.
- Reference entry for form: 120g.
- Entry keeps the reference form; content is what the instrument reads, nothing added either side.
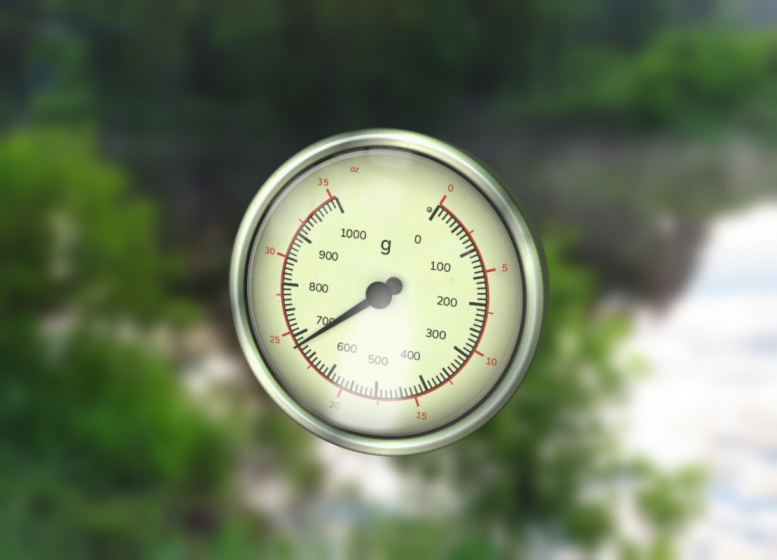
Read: 680g
